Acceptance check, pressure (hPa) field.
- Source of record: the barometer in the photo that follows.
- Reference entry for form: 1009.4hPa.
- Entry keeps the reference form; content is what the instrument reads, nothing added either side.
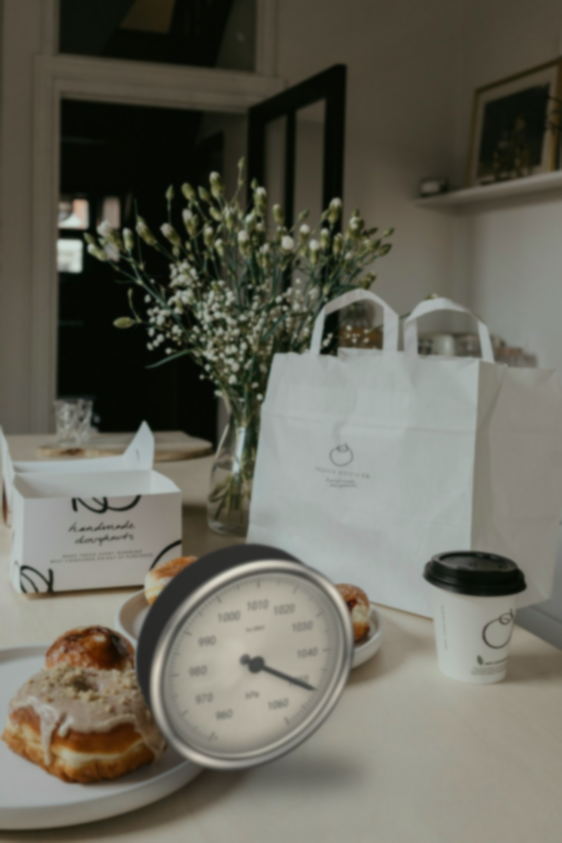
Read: 1050hPa
